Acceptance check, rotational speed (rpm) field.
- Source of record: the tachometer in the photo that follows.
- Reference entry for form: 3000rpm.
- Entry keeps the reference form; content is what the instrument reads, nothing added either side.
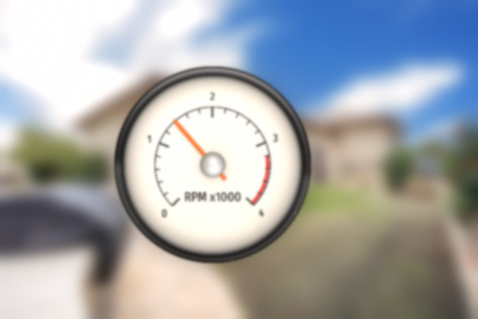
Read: 1400rpm
